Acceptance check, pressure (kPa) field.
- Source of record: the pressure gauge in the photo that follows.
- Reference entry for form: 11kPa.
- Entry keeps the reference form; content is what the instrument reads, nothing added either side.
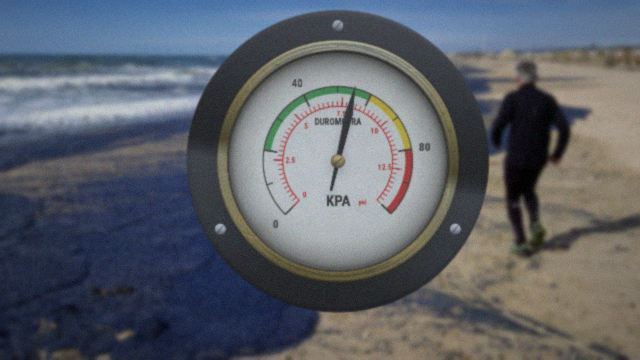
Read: 55kPa
